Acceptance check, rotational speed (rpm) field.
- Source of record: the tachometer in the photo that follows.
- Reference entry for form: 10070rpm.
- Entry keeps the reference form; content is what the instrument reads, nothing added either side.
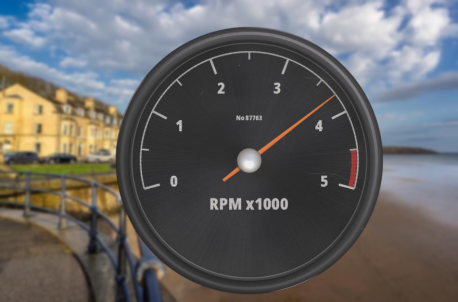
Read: 3750rpm
